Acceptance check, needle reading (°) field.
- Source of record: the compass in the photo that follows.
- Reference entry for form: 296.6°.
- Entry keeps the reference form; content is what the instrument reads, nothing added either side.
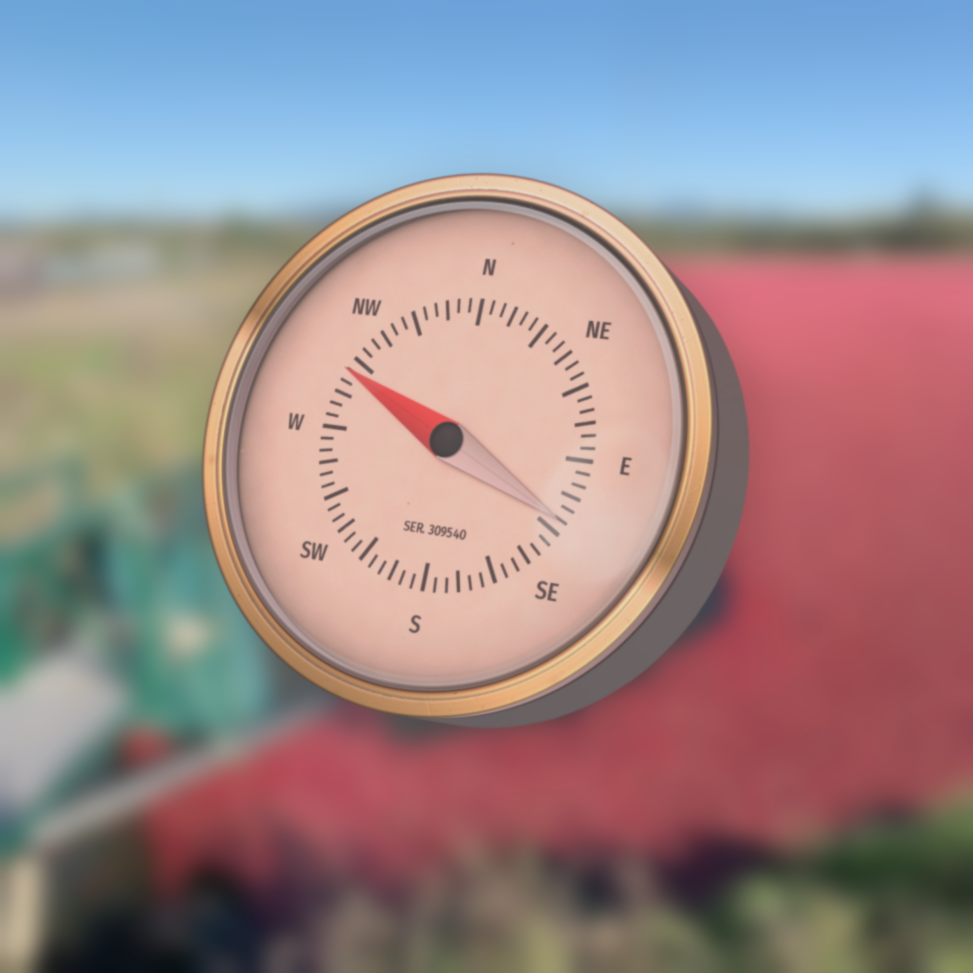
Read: 295°
